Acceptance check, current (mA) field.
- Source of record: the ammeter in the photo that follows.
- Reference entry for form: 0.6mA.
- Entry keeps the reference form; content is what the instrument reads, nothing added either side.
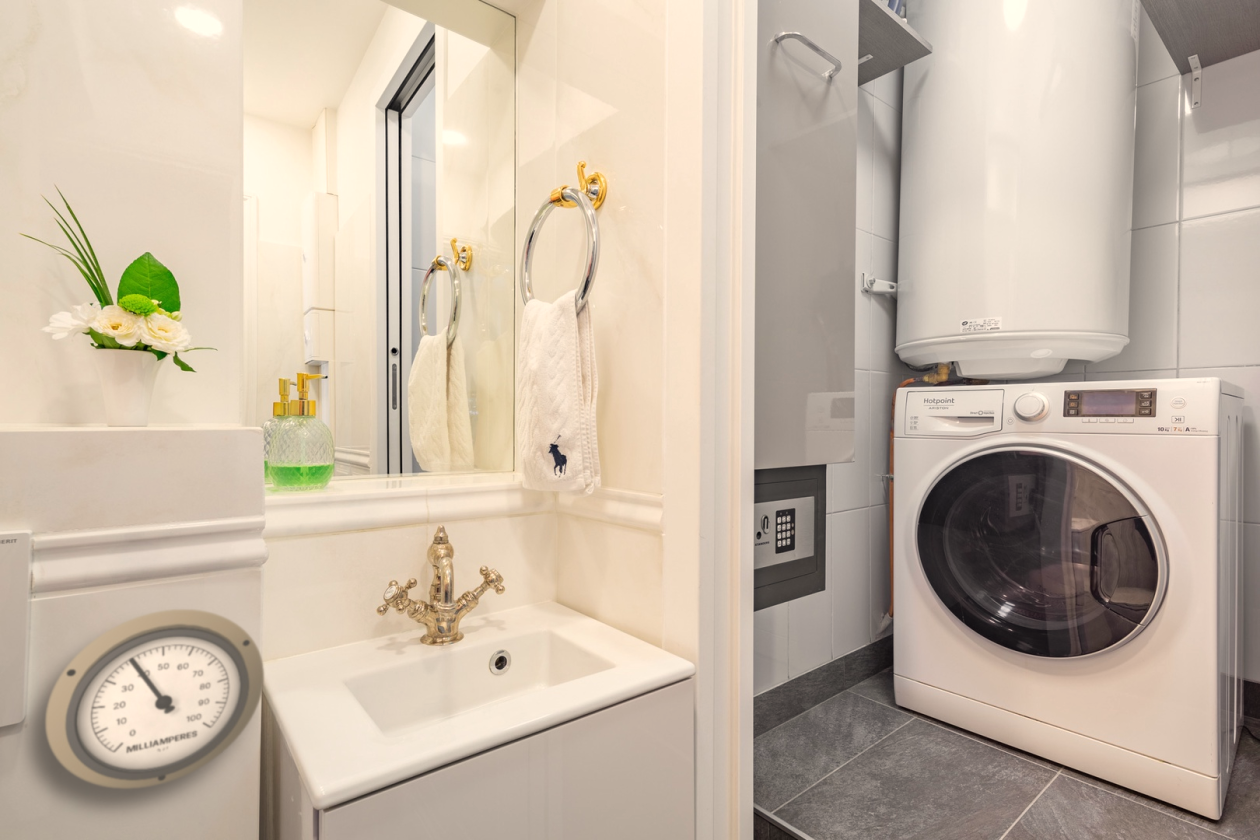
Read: 40mA
